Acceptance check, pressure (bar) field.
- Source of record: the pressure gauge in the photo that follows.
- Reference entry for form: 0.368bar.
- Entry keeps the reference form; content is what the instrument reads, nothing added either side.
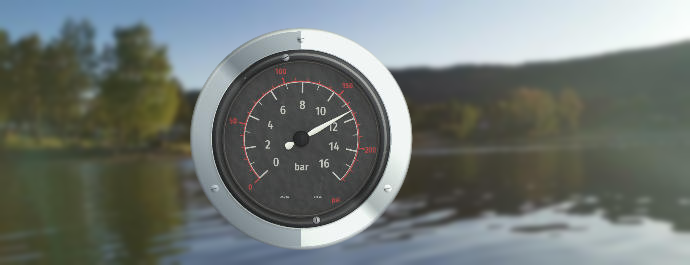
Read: 11.5bar
